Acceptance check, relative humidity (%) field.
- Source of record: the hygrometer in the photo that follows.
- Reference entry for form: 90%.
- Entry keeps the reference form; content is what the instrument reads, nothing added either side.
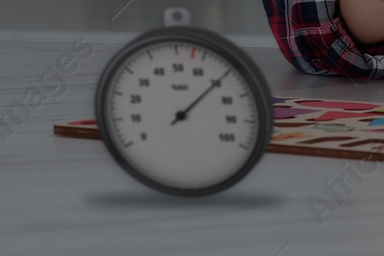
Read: 70%
